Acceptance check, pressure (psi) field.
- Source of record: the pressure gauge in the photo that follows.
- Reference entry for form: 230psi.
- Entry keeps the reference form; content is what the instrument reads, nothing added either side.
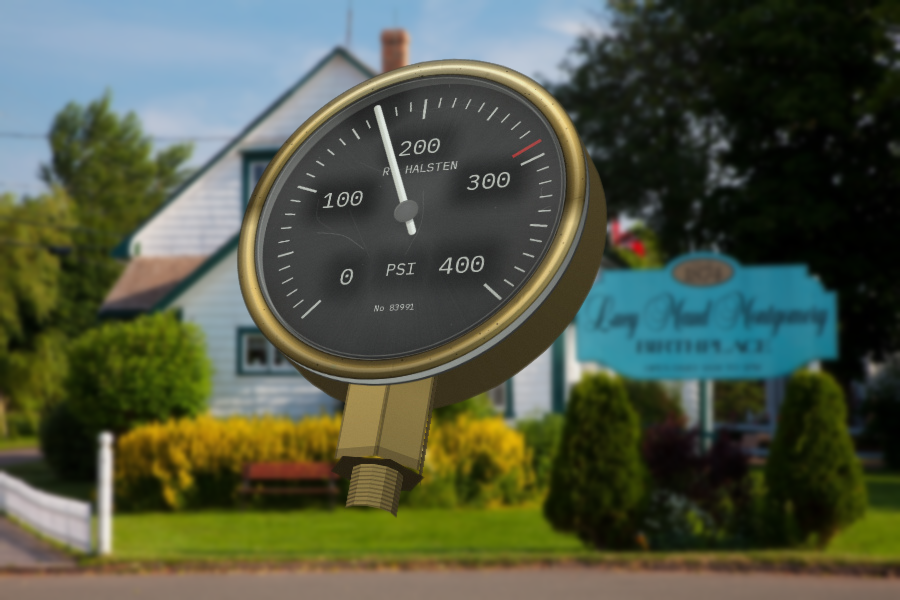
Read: 170psi
